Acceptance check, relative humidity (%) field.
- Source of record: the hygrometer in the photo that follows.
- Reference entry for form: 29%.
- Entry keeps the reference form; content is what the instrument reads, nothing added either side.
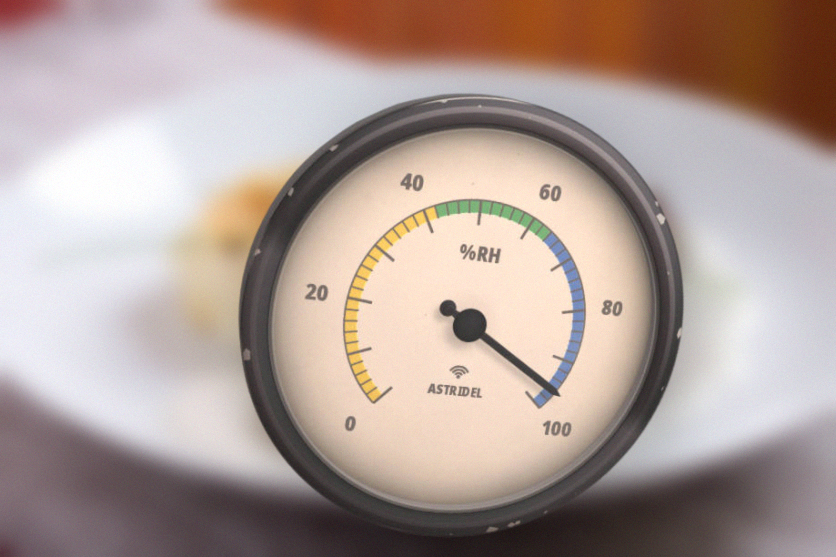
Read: 96%
